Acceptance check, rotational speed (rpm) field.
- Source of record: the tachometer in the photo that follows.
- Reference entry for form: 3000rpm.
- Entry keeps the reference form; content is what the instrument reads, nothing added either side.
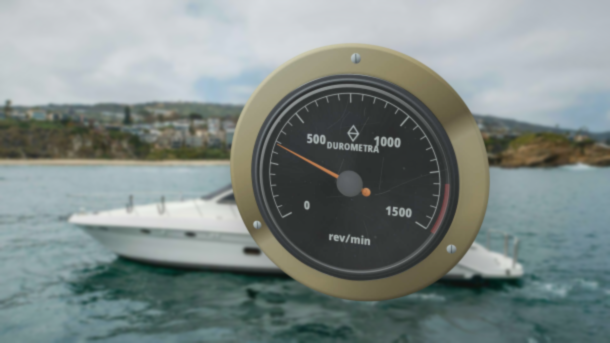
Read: 350rpm
